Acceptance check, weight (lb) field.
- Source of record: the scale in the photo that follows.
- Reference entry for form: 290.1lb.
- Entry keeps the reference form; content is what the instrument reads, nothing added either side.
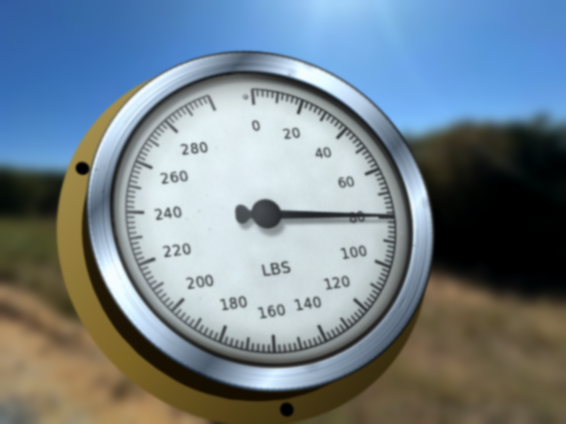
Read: 80lb
